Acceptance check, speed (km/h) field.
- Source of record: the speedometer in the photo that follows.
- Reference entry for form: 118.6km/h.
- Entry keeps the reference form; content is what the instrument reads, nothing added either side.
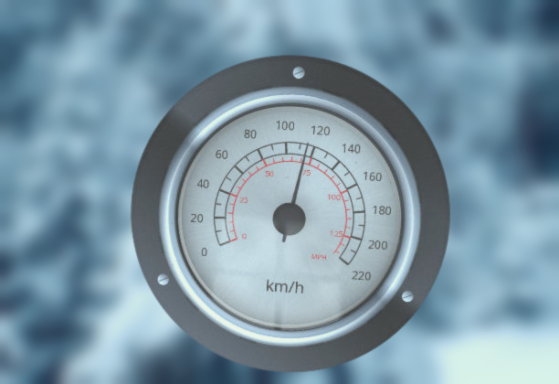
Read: 115km/h
